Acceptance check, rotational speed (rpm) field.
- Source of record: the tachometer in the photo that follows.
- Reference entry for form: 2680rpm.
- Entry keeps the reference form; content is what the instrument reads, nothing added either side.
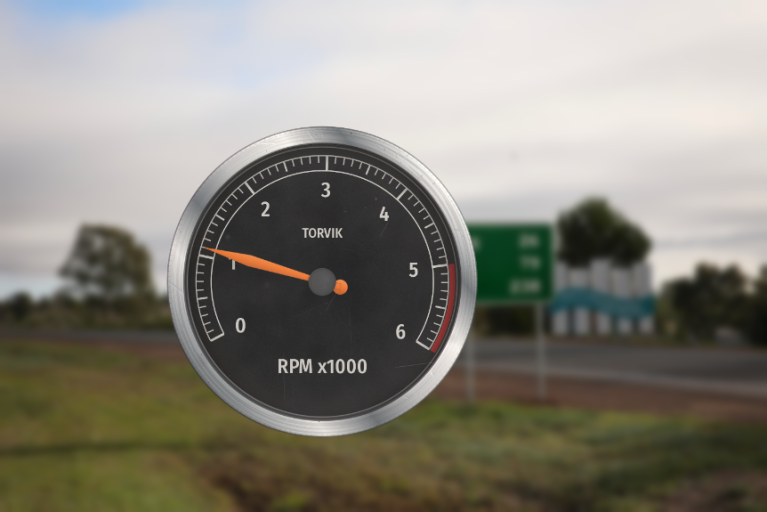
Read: 1100rpm
